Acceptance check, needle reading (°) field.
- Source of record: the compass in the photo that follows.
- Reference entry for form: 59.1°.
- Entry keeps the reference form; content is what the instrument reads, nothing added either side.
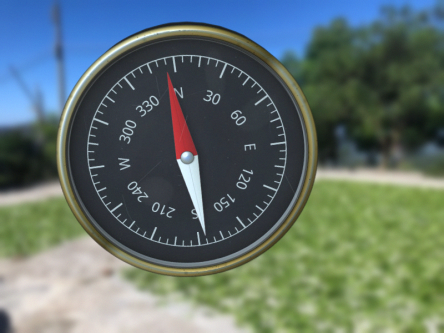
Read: 355°
